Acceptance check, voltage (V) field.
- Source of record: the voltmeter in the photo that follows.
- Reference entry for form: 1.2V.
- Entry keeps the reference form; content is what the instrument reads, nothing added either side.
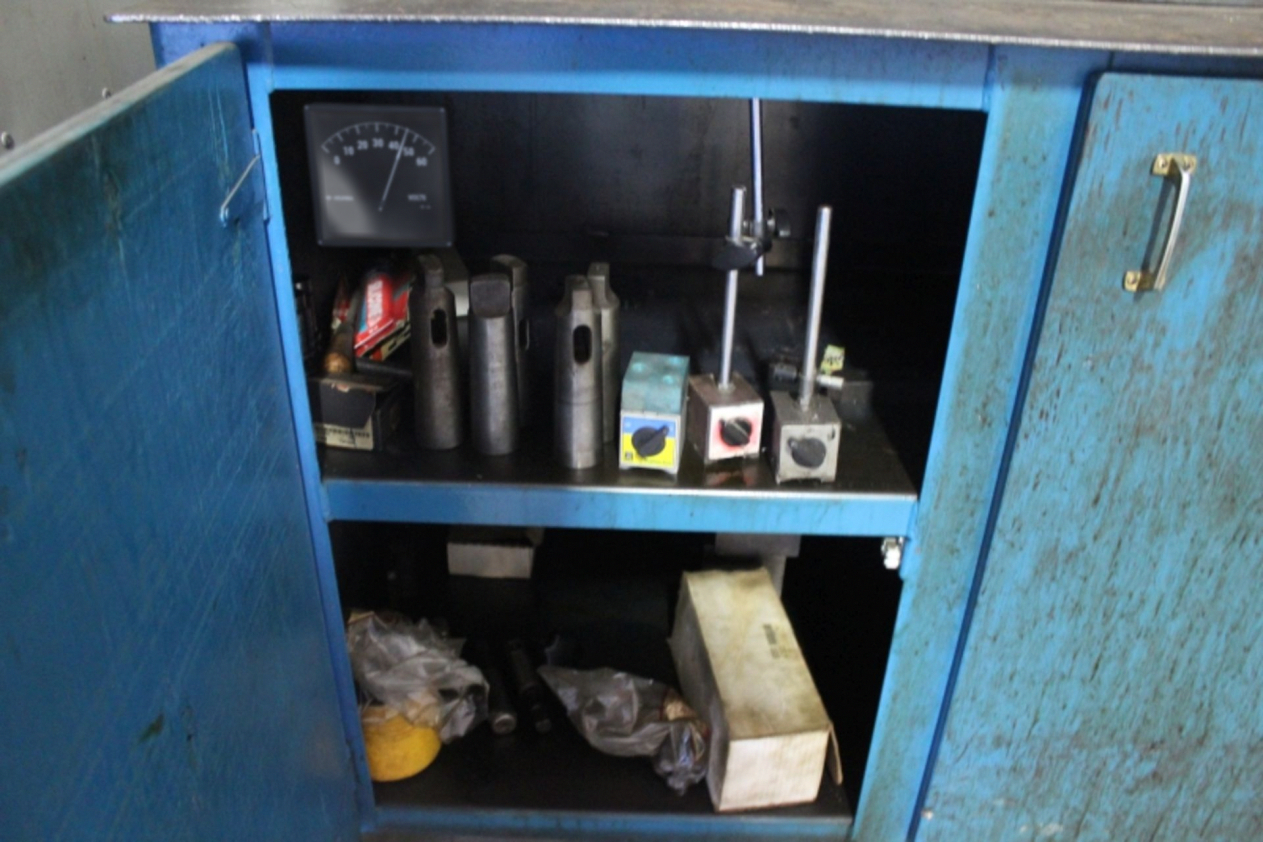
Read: 45V
